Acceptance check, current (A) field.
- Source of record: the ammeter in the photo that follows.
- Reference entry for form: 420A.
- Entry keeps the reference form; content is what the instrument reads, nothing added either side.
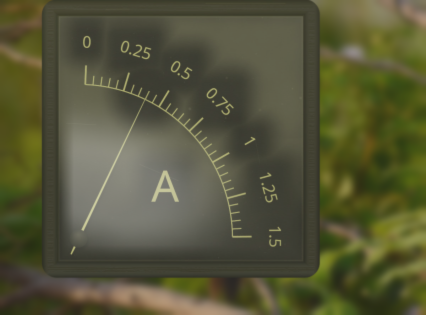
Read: 0.4A
